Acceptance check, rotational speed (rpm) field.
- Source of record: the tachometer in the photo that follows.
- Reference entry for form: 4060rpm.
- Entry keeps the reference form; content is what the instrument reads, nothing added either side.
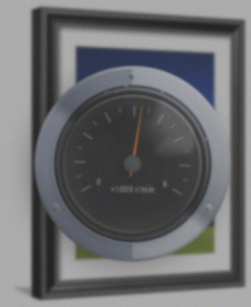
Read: 4250rpm
